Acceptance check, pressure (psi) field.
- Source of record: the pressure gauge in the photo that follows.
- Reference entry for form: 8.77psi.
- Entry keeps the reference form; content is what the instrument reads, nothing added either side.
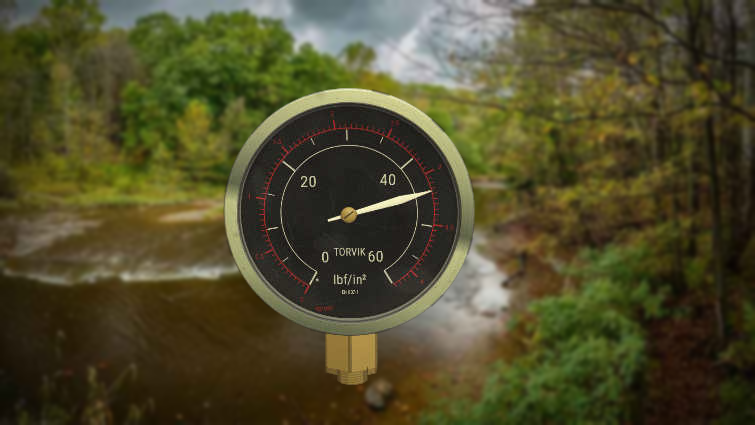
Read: 45psi
